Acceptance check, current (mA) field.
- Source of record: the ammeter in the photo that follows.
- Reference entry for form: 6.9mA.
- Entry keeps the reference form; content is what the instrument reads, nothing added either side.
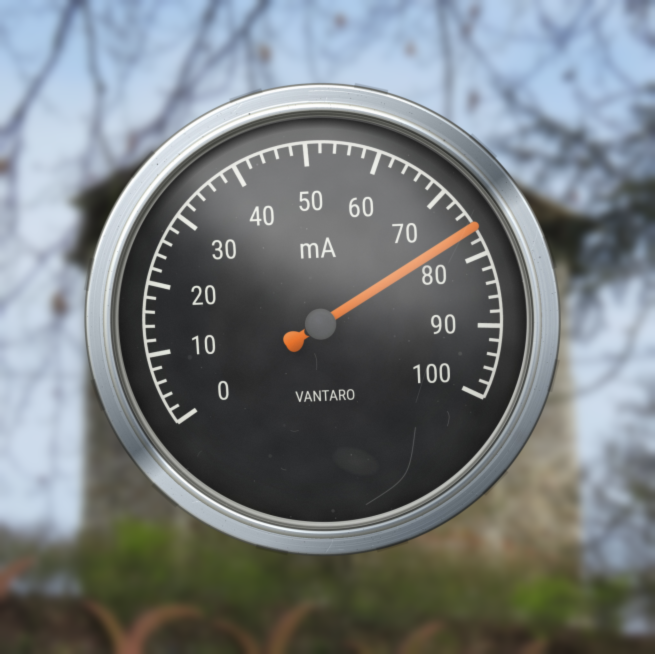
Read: 76mA
